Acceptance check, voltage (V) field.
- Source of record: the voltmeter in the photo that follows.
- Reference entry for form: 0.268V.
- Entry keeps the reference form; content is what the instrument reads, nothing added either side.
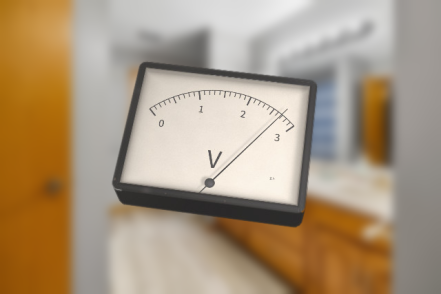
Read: 2.7V
